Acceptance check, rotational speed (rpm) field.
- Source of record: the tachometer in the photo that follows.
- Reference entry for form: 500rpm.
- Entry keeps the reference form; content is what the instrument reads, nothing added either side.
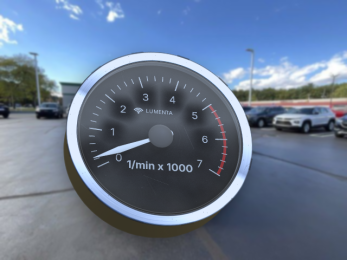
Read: 200rpm
